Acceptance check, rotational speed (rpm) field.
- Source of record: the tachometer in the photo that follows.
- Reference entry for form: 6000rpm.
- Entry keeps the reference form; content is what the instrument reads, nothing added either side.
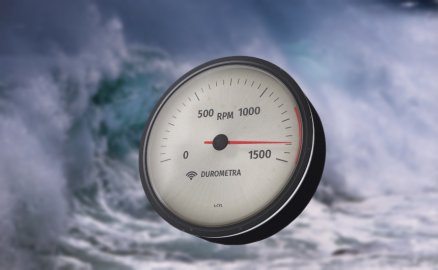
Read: 1400rpm
